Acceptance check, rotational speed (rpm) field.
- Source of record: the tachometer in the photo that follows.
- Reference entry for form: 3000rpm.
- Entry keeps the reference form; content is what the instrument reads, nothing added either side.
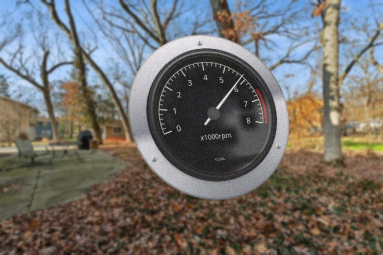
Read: 5800rpm
